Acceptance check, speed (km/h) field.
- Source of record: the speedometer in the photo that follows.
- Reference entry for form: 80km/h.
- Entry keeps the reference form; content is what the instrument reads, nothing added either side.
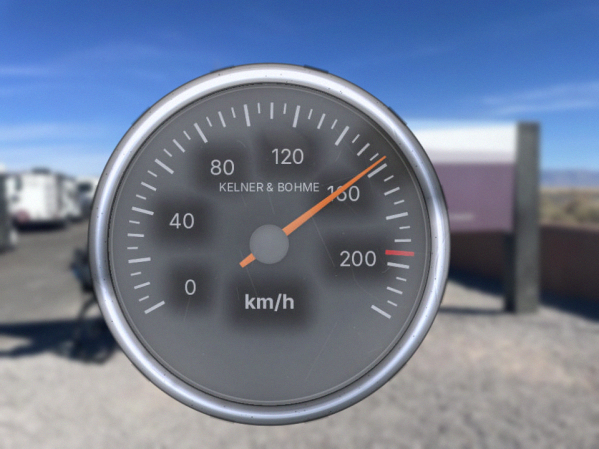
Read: 157.5km/h
